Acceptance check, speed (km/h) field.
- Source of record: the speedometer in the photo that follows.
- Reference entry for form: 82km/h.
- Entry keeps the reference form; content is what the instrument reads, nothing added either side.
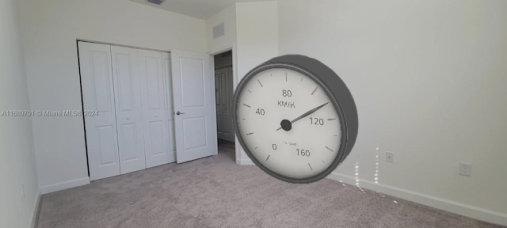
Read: 110km/h
